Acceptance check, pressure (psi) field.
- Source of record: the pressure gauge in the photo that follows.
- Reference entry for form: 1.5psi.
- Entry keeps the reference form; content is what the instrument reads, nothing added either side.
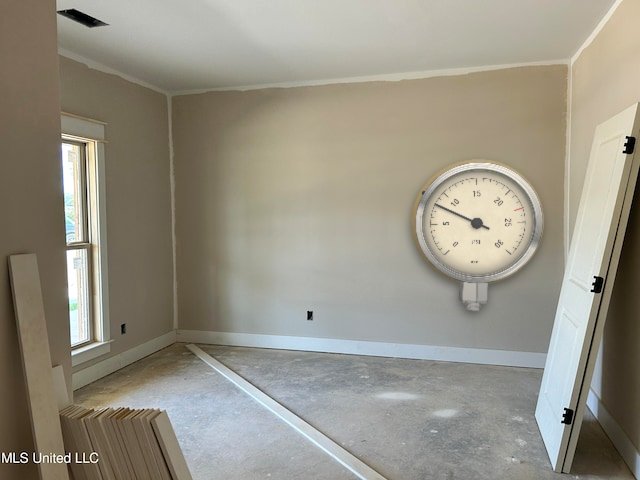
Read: 8psi
